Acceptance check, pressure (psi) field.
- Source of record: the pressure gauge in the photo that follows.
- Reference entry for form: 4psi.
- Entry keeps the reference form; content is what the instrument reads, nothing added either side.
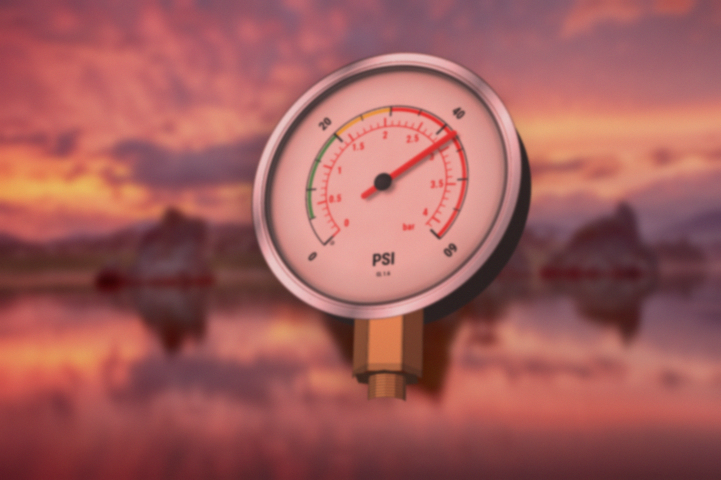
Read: 42.5psi
